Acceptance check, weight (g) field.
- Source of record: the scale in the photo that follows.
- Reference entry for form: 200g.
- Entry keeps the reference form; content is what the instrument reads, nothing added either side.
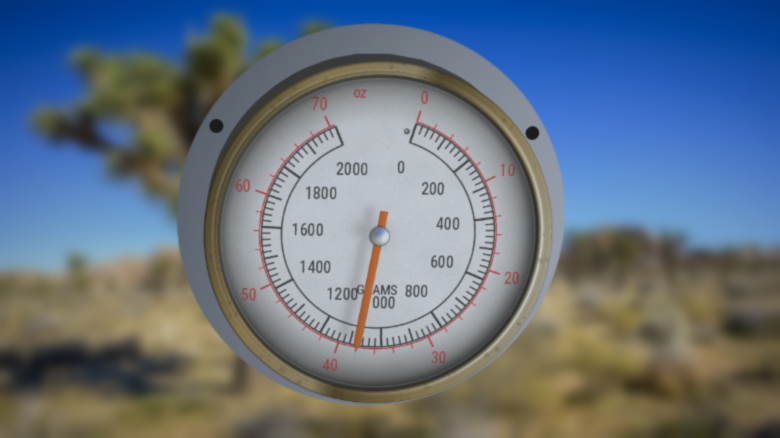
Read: 1080g
